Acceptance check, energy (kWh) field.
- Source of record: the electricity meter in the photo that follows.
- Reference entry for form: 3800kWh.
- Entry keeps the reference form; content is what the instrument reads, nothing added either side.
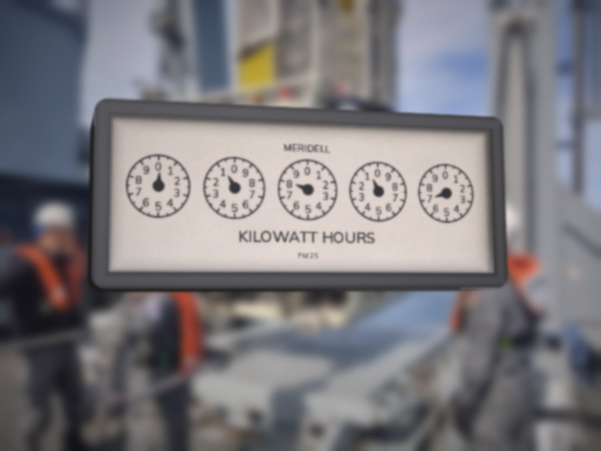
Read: 807kWh
